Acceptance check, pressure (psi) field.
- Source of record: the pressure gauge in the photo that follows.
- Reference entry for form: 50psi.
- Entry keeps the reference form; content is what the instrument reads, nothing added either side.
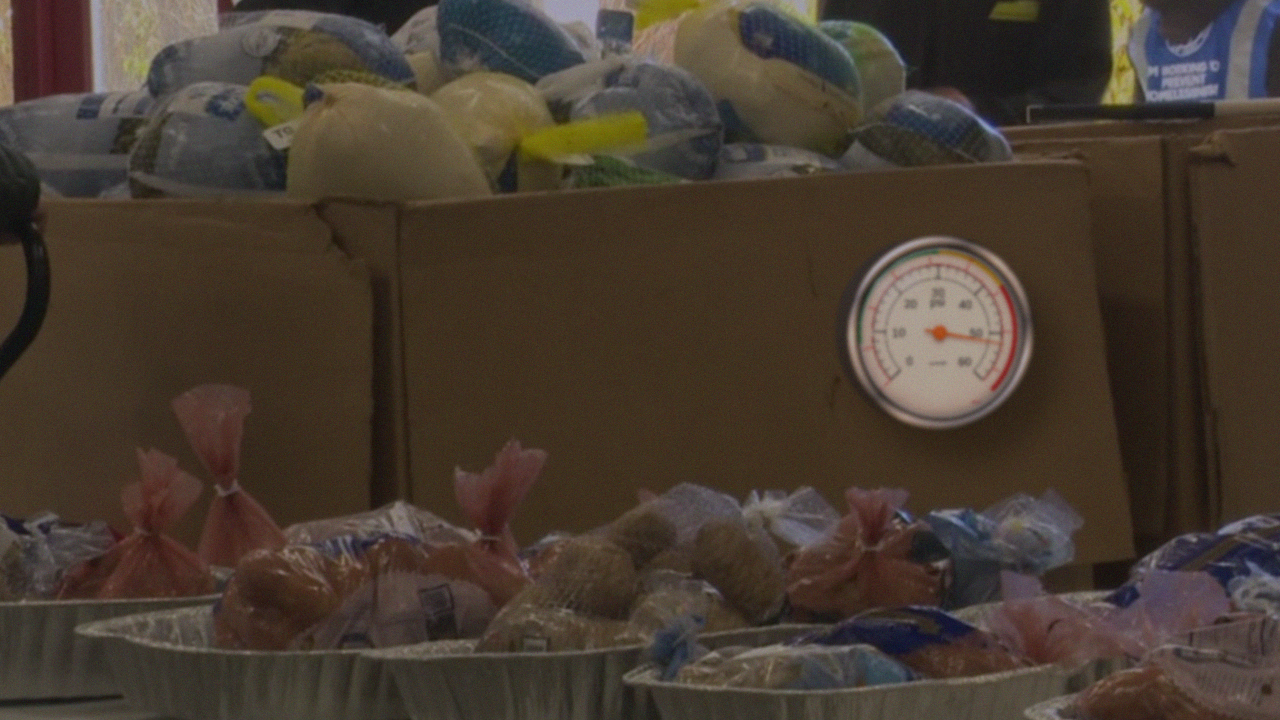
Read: 52psi
